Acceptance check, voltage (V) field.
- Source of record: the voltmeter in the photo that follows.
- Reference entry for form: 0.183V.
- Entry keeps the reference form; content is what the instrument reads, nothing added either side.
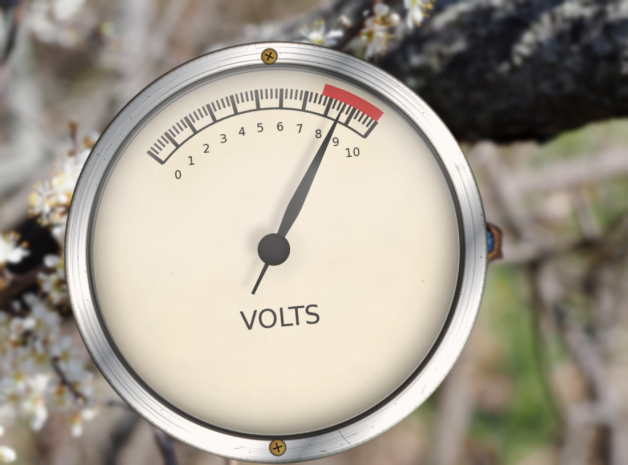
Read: 8.6V
